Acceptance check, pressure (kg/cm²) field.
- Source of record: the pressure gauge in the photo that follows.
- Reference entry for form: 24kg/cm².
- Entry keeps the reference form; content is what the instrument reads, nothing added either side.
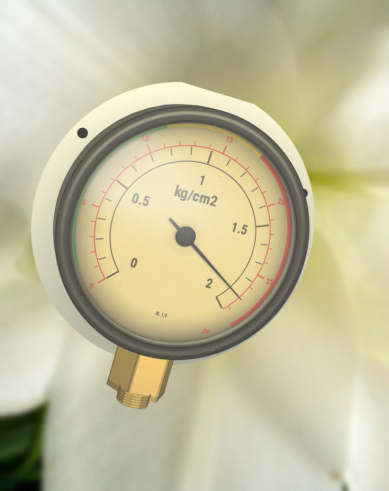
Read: 1.9kg/cm²
